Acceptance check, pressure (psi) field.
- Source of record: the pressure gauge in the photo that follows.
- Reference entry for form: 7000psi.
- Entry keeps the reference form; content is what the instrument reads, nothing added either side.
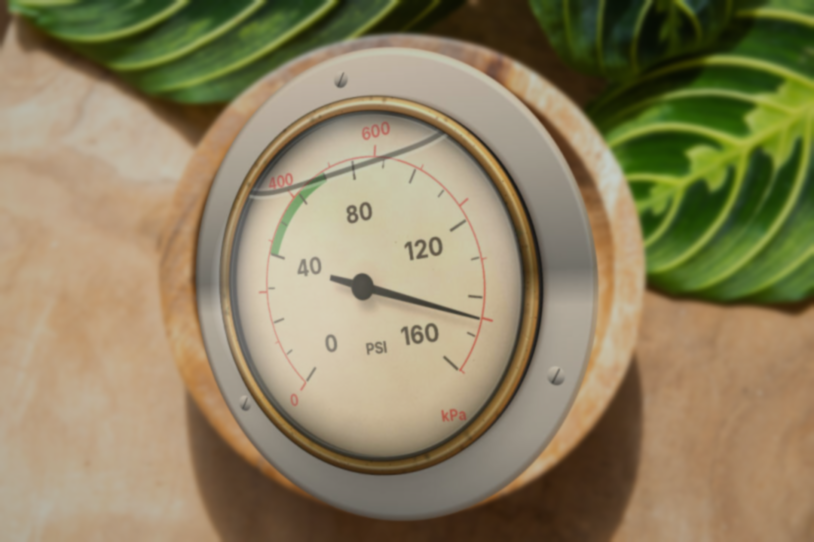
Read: 145psi
